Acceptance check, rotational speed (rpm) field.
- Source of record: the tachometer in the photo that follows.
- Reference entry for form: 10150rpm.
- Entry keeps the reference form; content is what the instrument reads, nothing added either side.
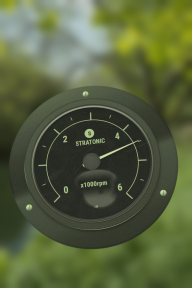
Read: 4500rpm
